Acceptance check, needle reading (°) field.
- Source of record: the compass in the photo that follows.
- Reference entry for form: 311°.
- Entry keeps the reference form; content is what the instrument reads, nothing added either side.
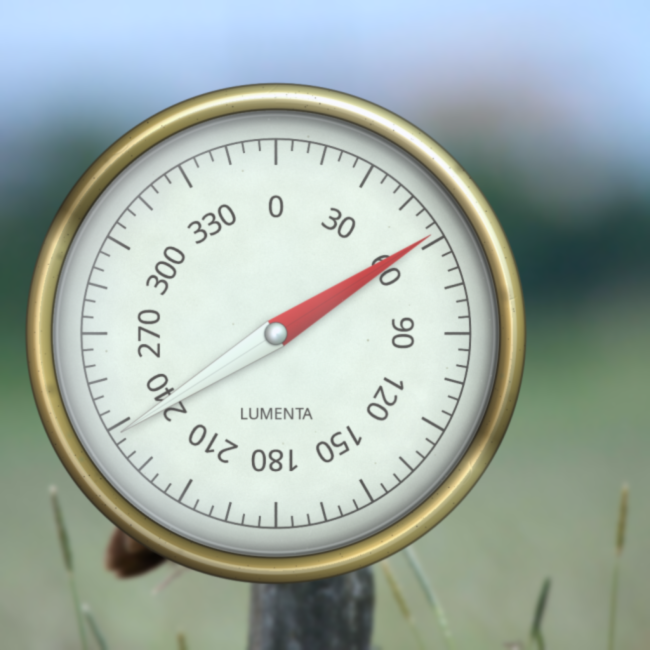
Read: 57.5°
